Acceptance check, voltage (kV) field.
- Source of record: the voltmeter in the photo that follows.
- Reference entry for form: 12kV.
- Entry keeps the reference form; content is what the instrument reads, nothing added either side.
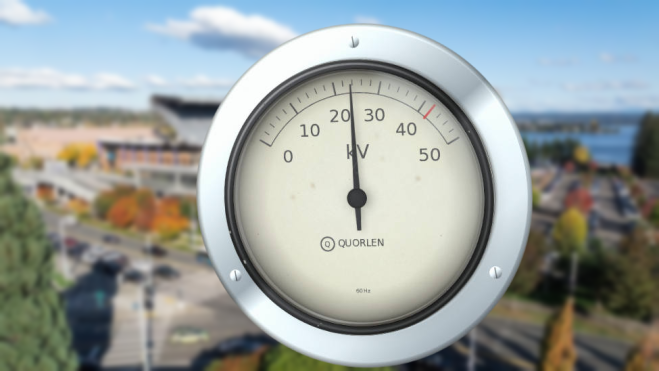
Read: 24kV
